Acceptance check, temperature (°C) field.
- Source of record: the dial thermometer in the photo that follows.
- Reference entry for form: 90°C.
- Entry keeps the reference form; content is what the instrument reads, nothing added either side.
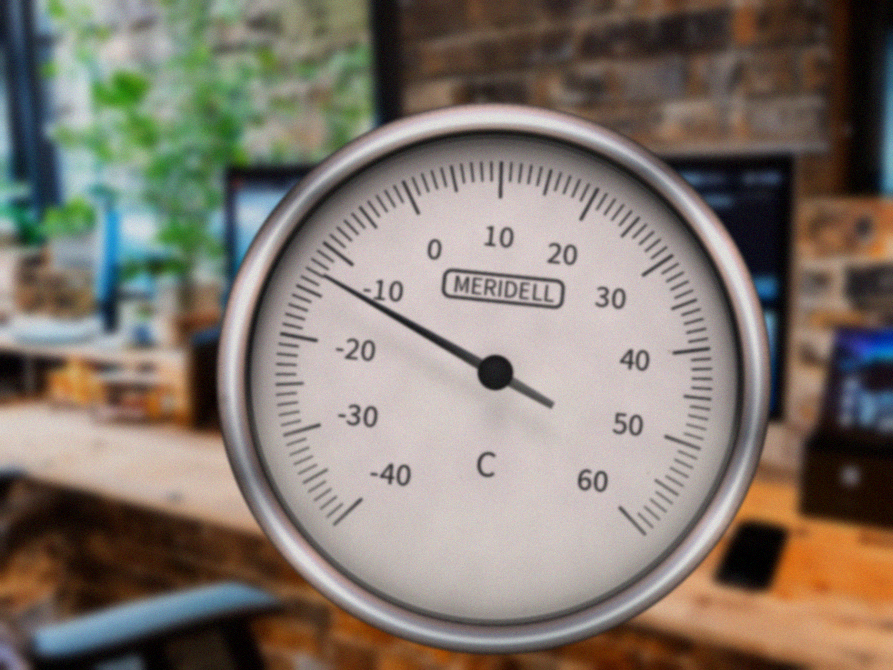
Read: -13°C
